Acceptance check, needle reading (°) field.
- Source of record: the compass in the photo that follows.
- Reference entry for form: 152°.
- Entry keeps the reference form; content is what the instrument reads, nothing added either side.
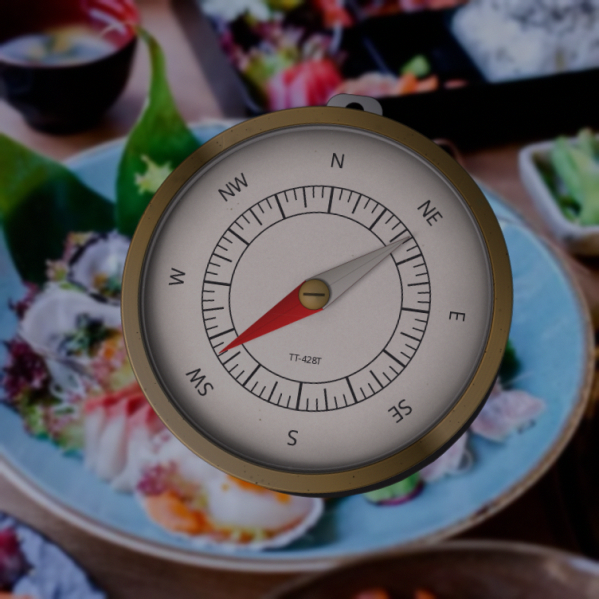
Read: 230°
